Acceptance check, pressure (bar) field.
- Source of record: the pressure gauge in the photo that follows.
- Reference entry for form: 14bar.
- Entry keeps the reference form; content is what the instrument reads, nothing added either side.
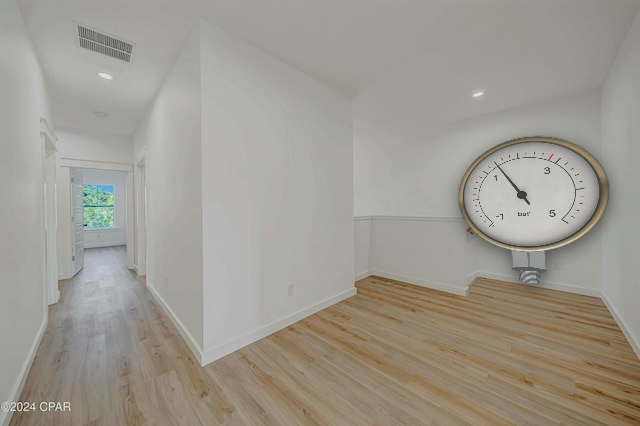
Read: 1.4bar
